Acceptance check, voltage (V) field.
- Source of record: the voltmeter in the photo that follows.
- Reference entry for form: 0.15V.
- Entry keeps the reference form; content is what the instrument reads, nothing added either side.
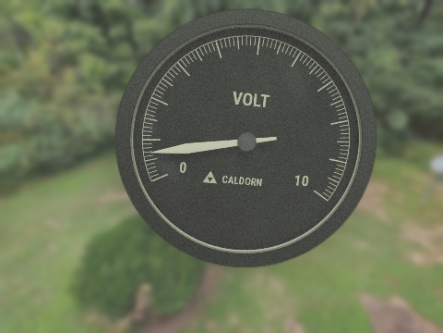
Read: 0.7V
